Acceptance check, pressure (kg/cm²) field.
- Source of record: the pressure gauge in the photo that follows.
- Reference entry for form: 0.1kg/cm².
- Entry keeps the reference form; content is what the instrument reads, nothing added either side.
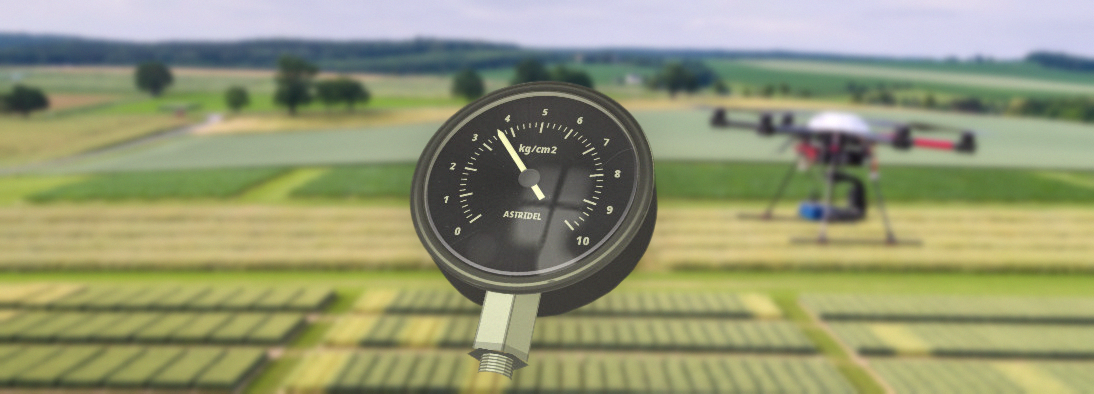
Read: 3.6kg/cm²
